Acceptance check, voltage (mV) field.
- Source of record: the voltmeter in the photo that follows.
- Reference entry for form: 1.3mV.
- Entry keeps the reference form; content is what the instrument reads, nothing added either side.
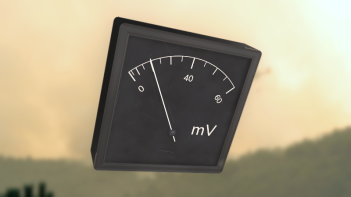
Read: 20mV
